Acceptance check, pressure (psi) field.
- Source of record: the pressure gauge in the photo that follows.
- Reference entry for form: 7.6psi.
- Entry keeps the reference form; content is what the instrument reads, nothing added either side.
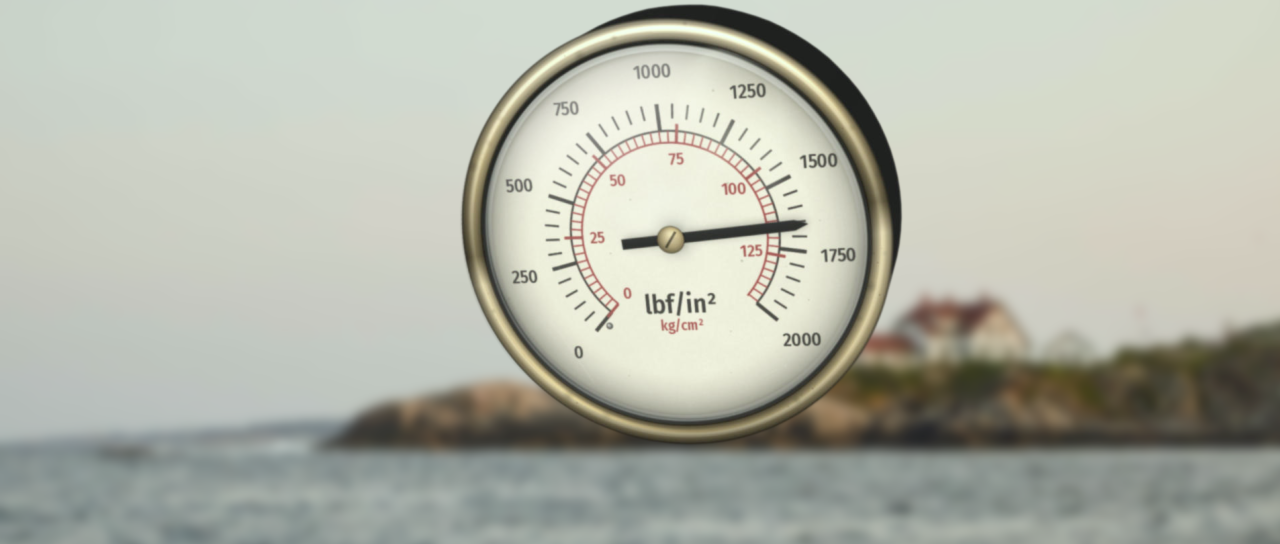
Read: 1650psi
